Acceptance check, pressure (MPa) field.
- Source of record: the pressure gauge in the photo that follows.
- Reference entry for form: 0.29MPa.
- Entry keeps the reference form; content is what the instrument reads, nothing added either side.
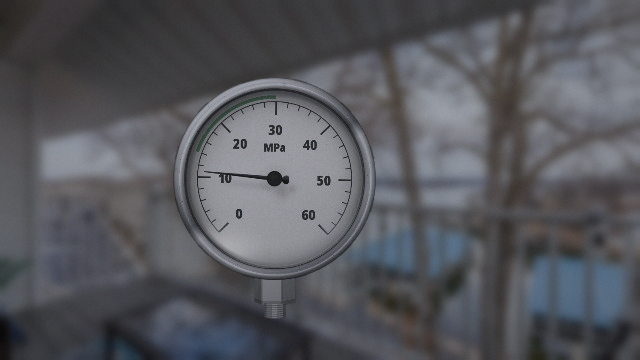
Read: 11MPa
